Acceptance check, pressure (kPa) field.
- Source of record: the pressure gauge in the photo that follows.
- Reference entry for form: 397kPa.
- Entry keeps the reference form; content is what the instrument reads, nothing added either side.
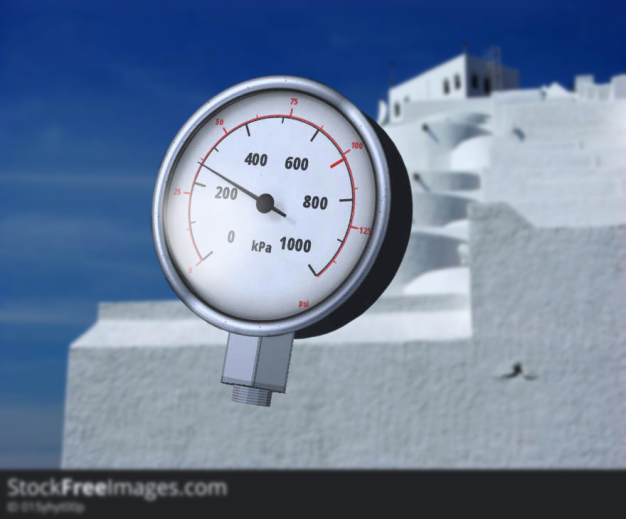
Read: 250kPa
